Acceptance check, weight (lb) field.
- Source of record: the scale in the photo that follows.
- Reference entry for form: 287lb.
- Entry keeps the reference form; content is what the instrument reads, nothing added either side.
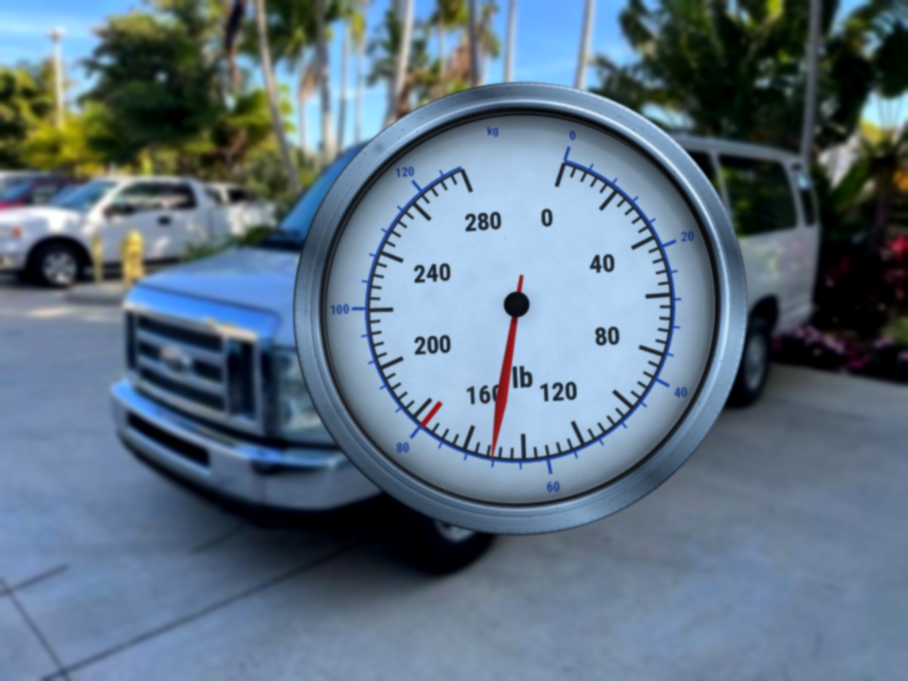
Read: 150lb
